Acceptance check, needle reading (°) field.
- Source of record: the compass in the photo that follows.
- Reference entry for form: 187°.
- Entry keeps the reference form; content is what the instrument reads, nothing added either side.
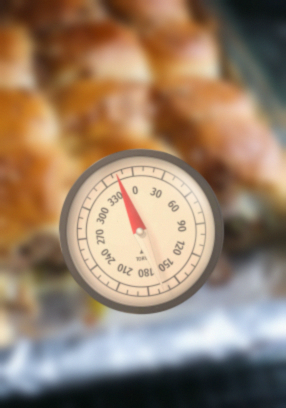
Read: 345°
